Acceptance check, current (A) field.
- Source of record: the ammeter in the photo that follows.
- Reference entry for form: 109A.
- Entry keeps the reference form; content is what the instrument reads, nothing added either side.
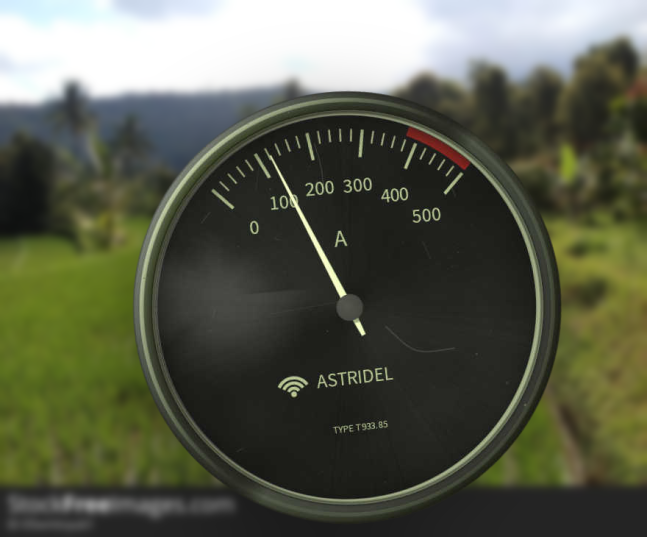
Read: 120A
